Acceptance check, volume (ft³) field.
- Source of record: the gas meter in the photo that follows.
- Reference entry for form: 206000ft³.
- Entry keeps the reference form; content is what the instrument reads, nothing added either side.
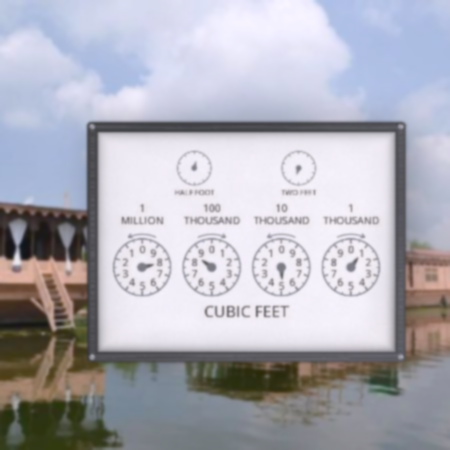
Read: 785100ft³
